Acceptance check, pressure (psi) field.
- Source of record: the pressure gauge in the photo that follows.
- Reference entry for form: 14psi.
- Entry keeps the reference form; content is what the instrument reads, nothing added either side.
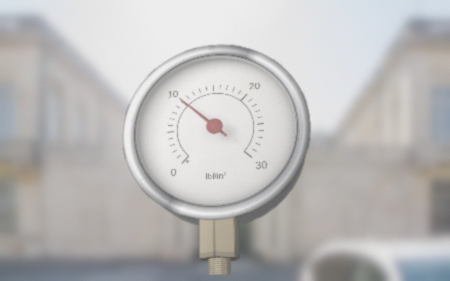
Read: 10psi
